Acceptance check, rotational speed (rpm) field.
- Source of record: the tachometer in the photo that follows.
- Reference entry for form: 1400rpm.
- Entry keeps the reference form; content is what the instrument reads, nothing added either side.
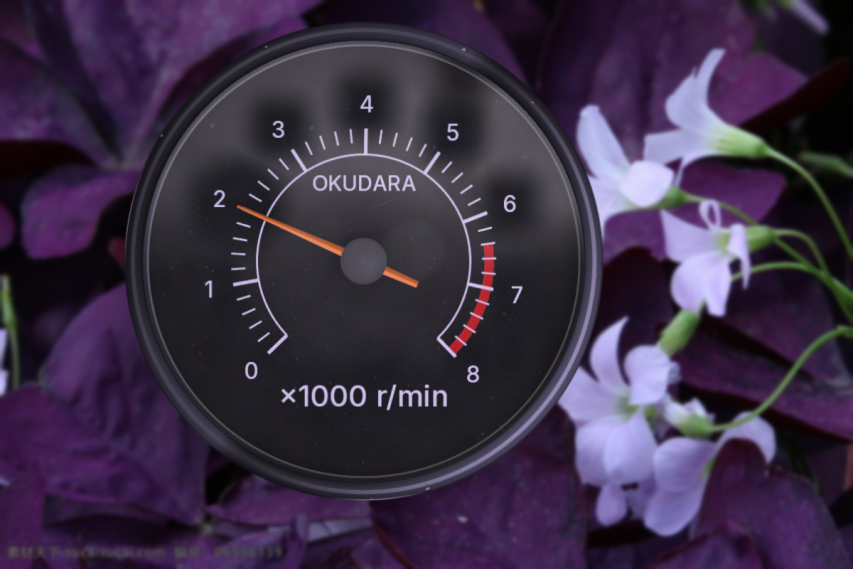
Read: 2000rpm
